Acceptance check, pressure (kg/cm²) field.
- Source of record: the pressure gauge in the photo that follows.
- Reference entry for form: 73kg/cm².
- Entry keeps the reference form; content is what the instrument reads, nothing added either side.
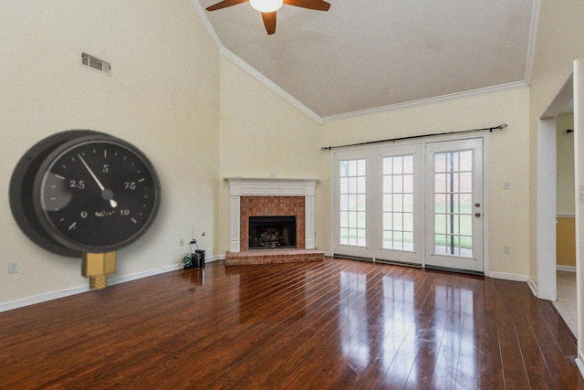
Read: 3.75kg/cm²
